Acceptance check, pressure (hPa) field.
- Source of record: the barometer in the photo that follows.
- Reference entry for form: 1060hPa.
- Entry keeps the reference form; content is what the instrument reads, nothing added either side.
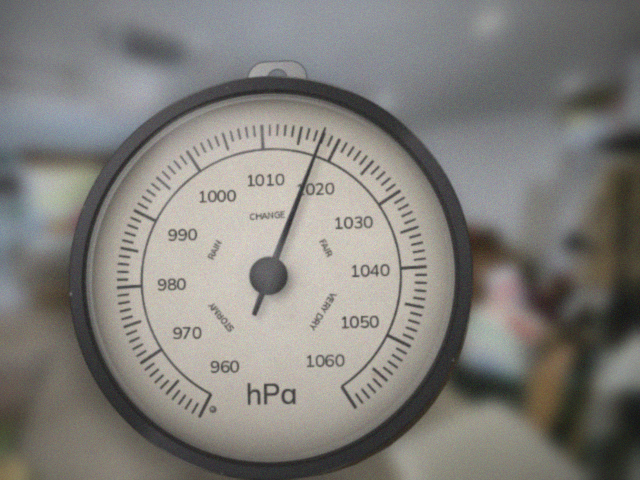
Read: 1018hPa
